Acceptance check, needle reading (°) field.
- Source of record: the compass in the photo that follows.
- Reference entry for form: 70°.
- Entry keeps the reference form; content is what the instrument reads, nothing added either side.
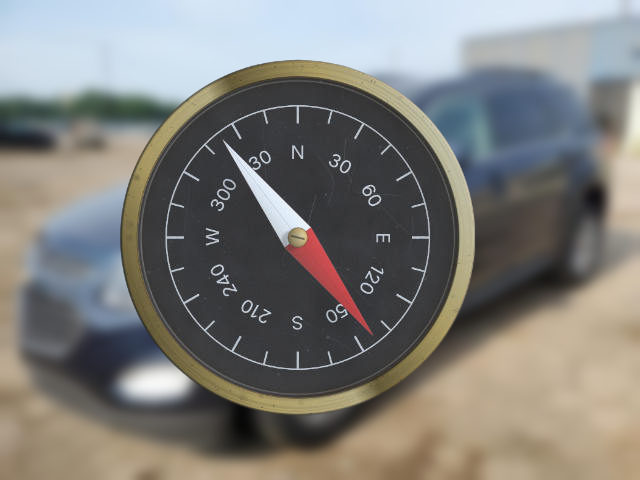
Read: 142.5°
